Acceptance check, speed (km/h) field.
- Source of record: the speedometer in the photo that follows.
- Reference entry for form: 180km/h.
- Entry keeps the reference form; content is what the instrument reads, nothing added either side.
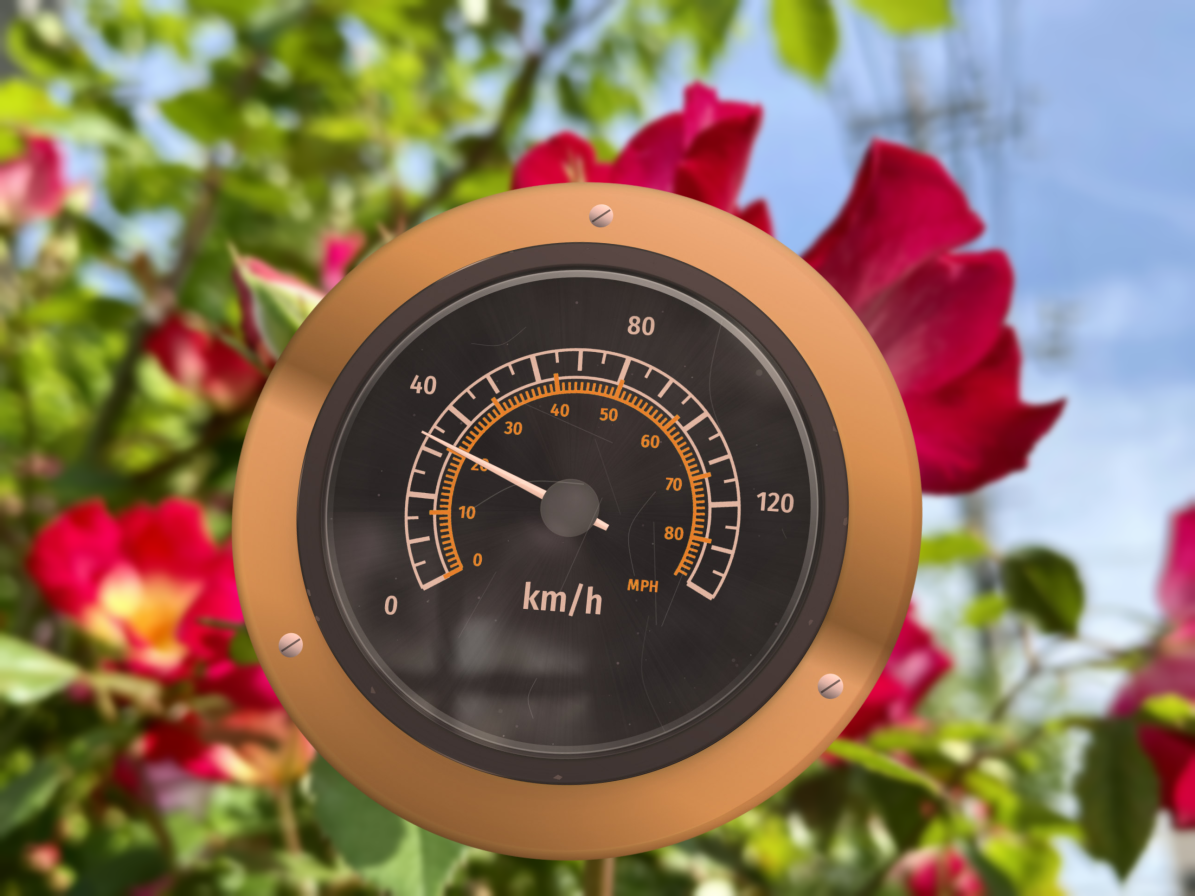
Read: 32.5km/h
